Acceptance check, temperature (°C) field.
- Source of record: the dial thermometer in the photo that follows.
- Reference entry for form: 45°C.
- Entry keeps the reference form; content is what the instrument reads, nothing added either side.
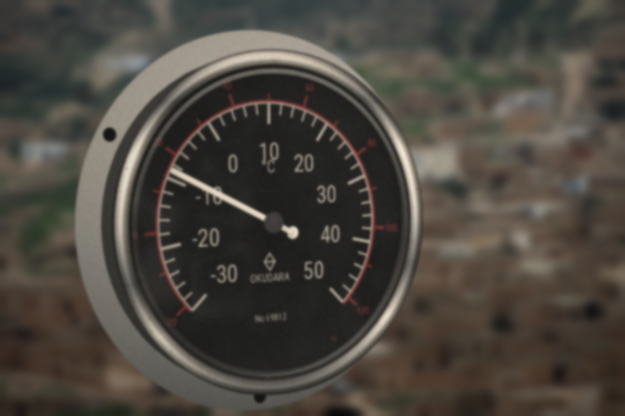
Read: -9°C
